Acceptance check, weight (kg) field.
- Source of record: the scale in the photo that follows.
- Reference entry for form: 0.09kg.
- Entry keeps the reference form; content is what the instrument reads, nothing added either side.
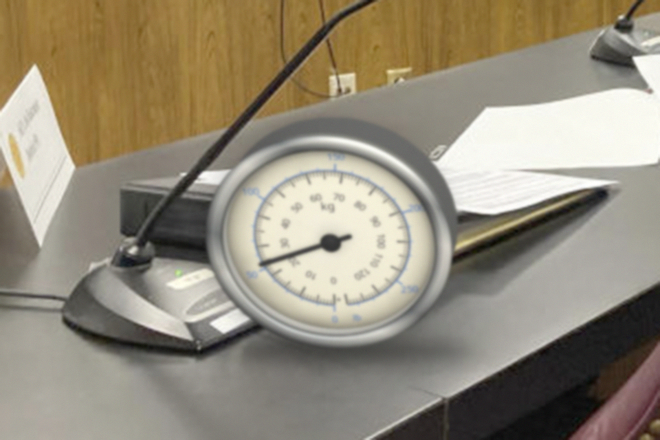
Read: 25kg
